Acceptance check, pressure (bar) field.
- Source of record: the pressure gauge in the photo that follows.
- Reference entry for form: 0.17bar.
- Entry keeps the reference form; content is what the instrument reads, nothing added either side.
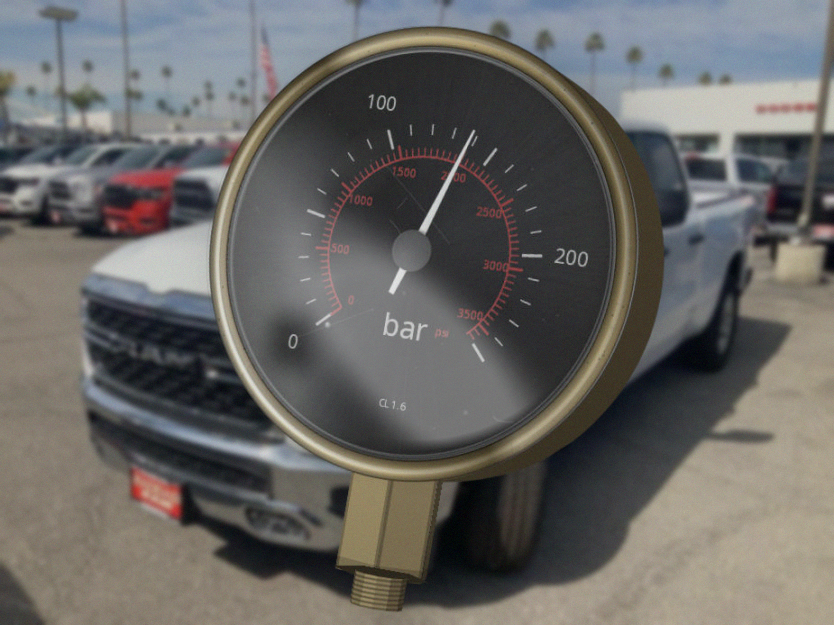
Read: 140bar
